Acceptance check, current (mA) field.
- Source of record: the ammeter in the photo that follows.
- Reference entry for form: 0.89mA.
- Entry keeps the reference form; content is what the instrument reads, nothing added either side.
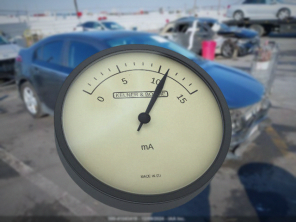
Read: 11mA
